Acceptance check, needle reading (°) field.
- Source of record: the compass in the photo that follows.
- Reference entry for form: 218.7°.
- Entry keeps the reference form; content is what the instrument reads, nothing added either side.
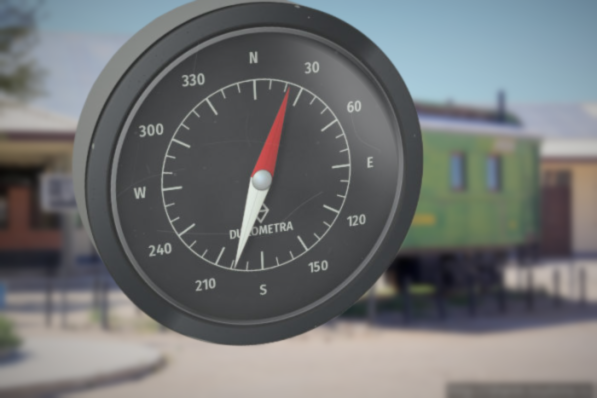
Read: 20°
